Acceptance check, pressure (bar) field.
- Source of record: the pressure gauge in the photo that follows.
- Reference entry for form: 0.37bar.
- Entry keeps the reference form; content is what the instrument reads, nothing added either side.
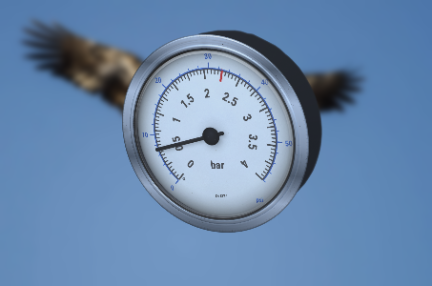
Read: 0.5bar
